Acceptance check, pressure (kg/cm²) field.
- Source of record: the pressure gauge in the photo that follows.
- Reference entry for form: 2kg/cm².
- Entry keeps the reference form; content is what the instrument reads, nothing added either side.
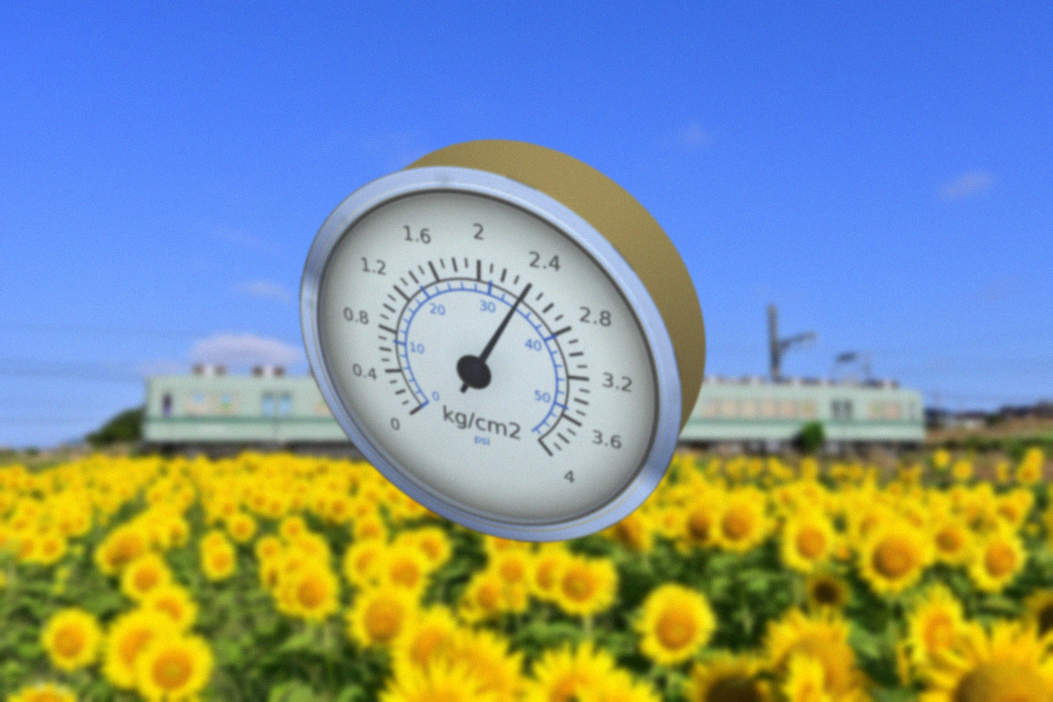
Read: 2.4kg/cm²
